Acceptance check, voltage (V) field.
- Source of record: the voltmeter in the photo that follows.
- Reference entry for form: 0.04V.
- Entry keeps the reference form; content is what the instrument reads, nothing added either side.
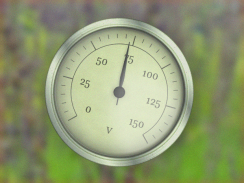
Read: 72.5V
